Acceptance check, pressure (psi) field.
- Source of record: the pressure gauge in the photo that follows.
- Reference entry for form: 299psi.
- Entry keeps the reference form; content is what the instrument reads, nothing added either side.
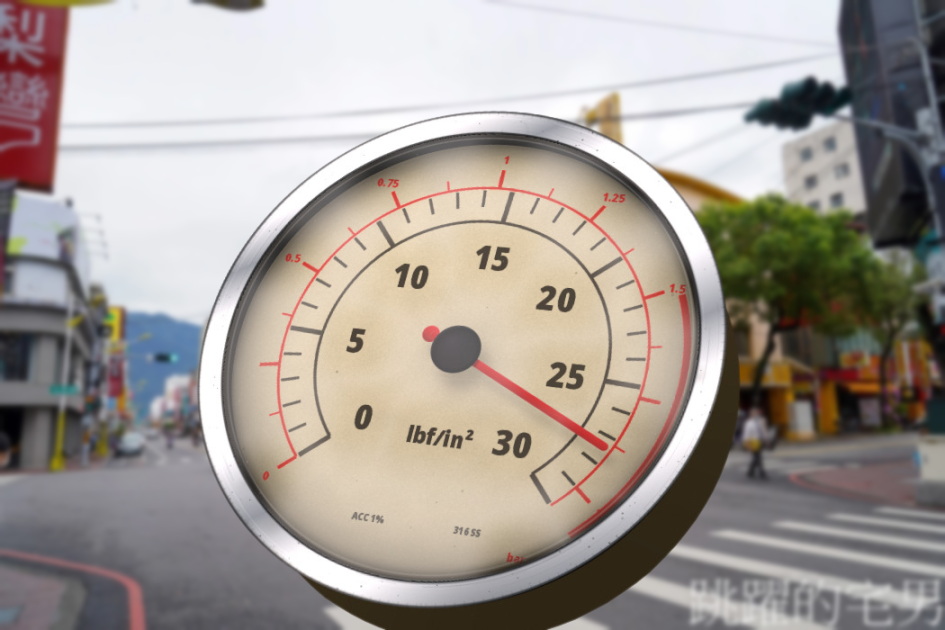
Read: 27.5psi
